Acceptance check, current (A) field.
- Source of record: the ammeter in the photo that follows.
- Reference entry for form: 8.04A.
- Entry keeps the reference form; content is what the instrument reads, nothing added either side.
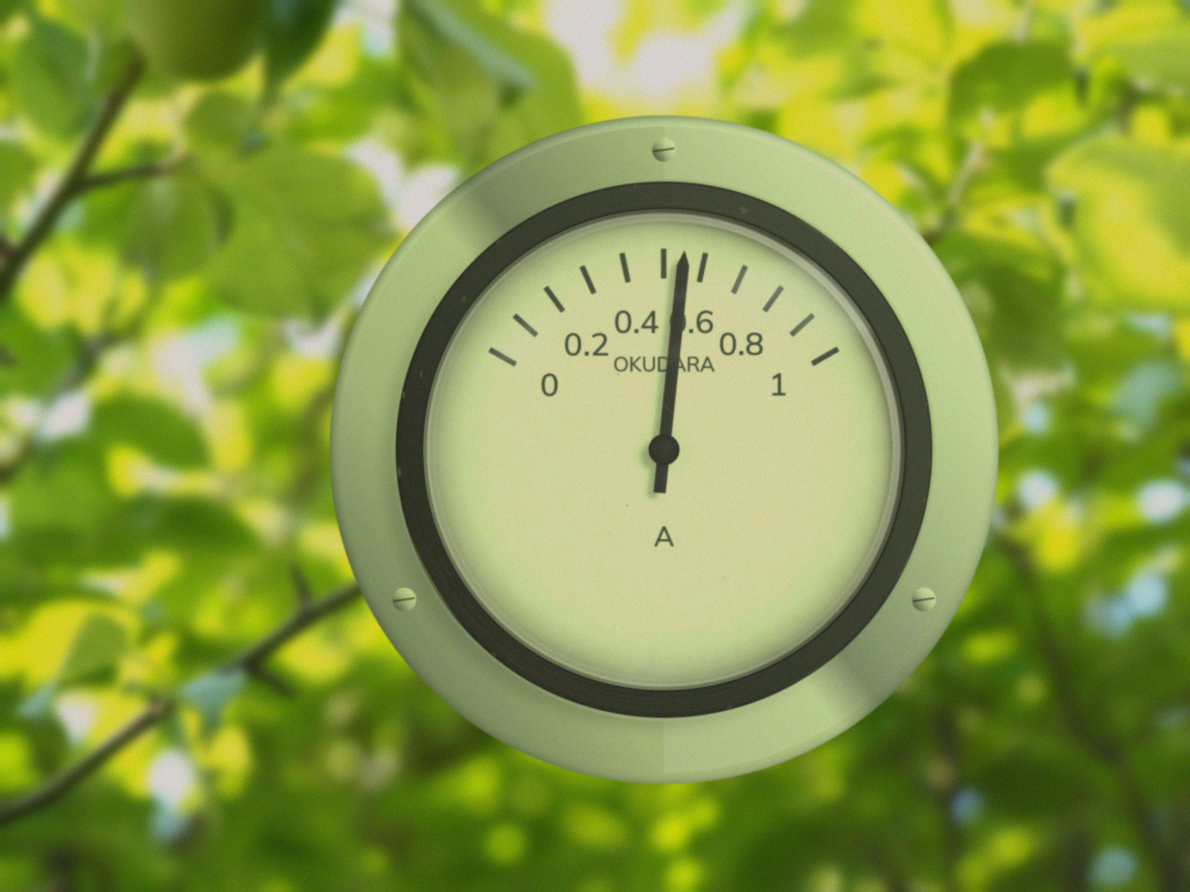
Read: 0.55A
